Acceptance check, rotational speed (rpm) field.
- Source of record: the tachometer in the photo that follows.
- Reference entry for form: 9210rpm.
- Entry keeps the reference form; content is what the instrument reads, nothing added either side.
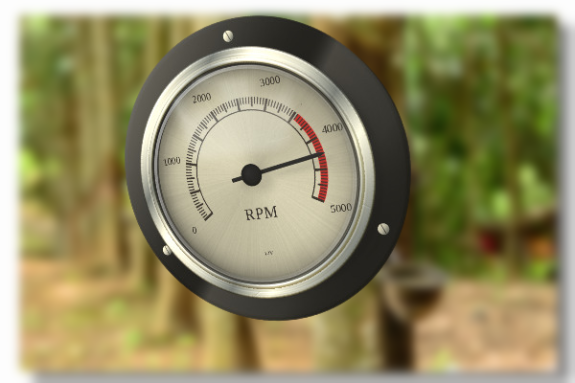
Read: 4250rpm
